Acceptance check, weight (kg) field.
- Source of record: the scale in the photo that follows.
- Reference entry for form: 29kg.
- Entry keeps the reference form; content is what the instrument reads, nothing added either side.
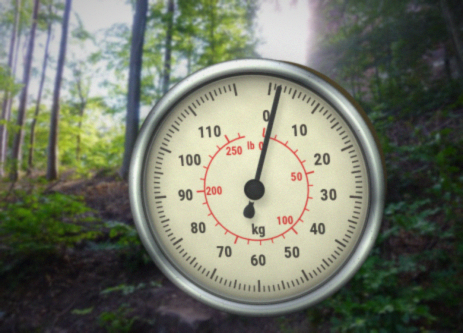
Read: 2kg
